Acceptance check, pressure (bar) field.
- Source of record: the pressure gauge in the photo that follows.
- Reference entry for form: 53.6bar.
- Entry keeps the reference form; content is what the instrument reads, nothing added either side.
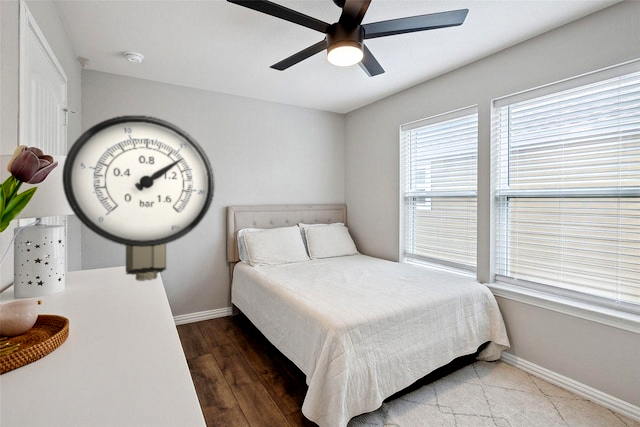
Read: 1.1bar
